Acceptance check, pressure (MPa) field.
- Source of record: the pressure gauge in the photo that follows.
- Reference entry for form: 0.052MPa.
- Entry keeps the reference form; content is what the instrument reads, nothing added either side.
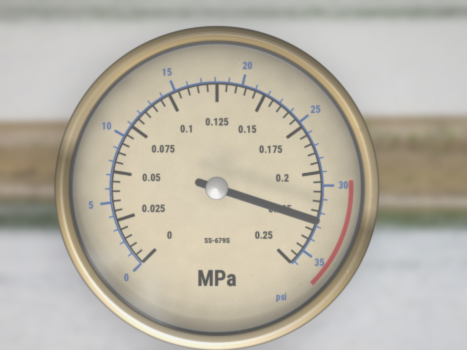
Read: 0.225MPa
